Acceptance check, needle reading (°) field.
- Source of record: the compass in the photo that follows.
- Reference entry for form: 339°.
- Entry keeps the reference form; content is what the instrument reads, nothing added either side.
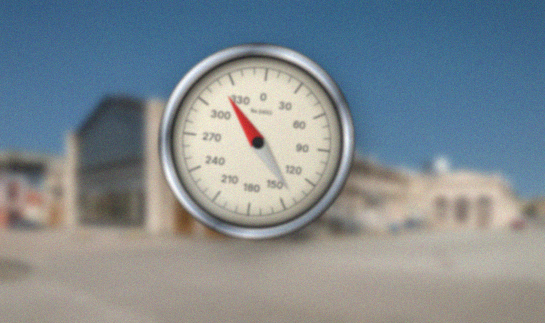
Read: 320°
